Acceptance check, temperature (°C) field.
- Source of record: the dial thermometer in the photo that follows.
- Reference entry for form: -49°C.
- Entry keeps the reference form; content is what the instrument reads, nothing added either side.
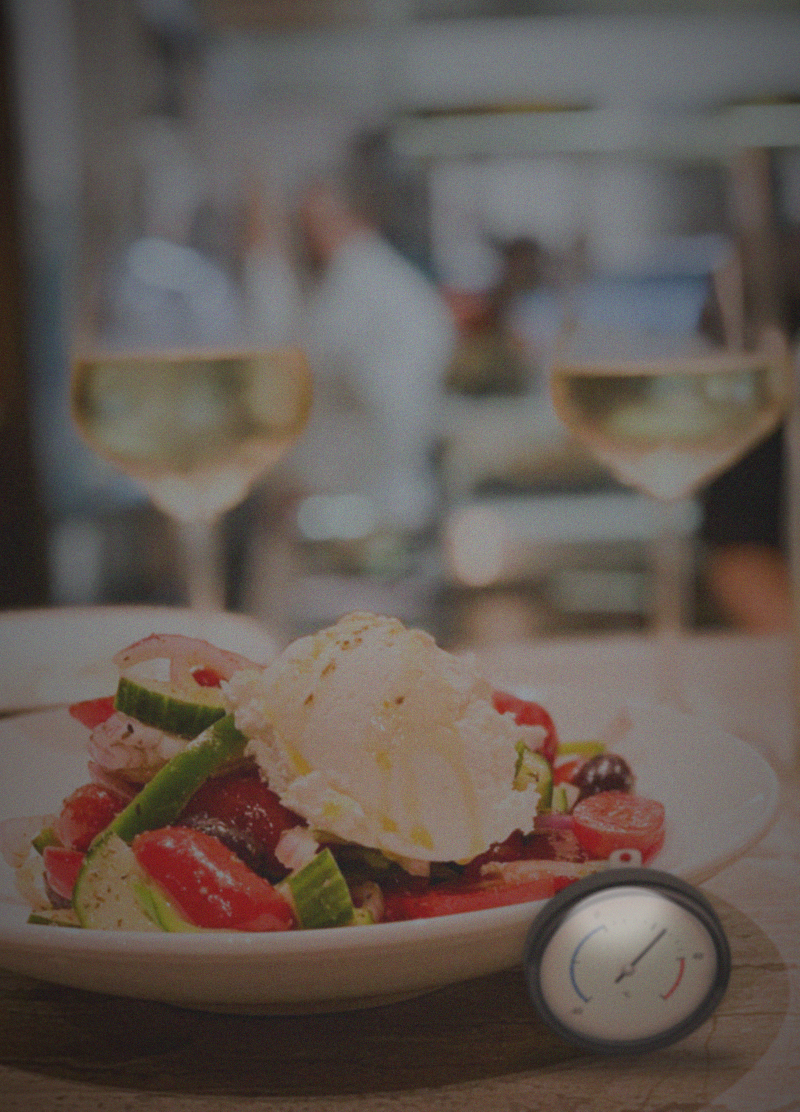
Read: 24°C
